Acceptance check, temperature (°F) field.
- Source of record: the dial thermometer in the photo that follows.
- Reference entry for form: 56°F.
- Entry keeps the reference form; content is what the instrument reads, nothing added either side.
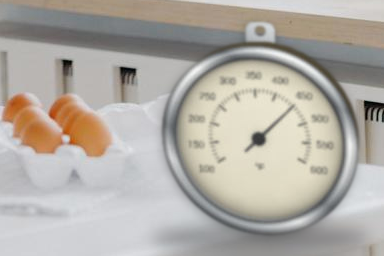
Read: 450°F
